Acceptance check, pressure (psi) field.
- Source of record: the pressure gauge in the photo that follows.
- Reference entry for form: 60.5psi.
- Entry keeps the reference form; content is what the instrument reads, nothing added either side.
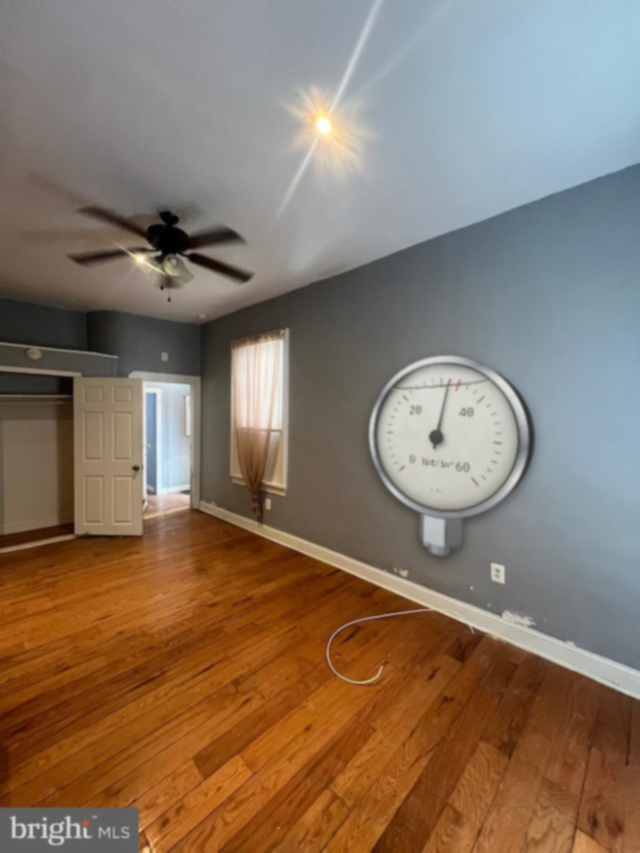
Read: 32psi
